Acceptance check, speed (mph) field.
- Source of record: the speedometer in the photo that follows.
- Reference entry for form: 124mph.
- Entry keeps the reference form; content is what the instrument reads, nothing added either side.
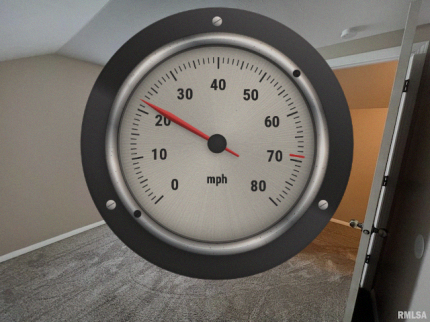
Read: 22mph
